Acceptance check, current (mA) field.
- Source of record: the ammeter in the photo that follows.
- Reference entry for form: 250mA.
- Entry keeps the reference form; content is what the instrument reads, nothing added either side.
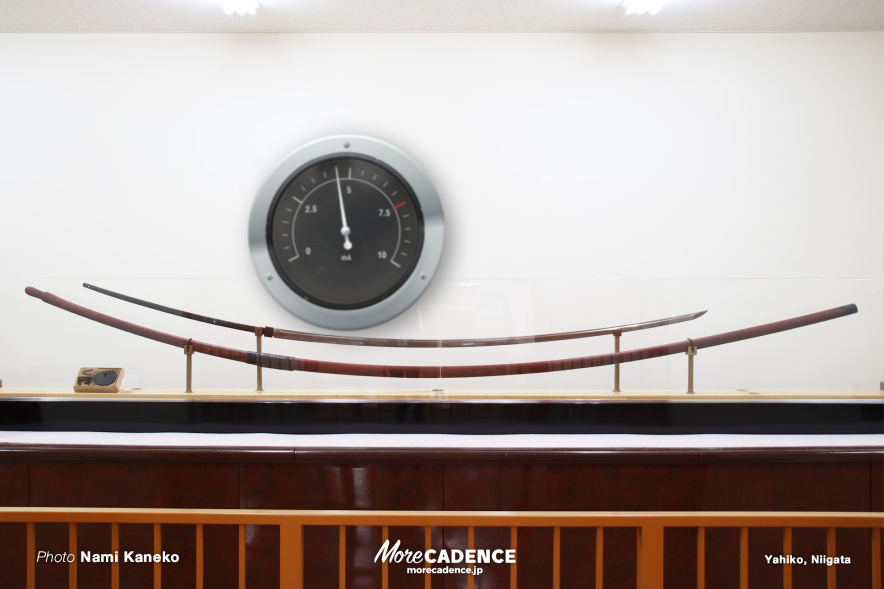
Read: 4.5mA
